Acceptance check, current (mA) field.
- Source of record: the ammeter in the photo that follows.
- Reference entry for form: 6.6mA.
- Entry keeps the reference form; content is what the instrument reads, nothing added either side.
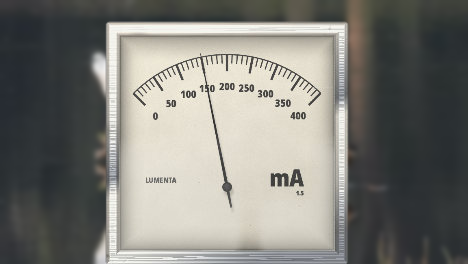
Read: 150mA
